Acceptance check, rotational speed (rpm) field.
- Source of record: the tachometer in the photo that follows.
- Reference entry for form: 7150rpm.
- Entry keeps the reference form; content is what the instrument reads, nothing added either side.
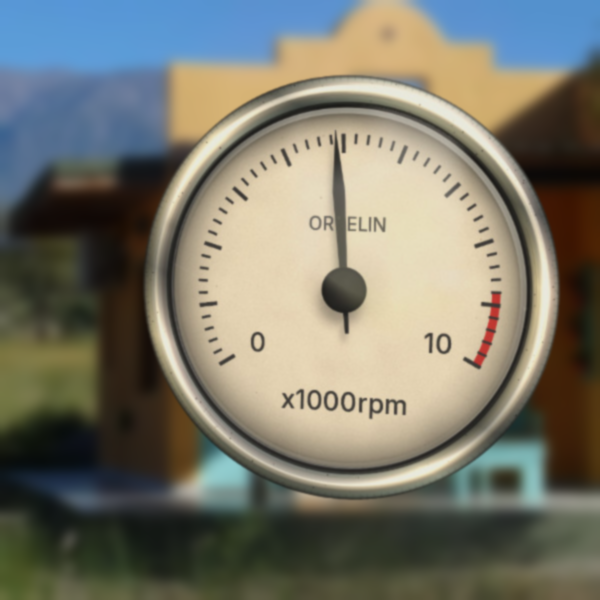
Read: 4900rpm
